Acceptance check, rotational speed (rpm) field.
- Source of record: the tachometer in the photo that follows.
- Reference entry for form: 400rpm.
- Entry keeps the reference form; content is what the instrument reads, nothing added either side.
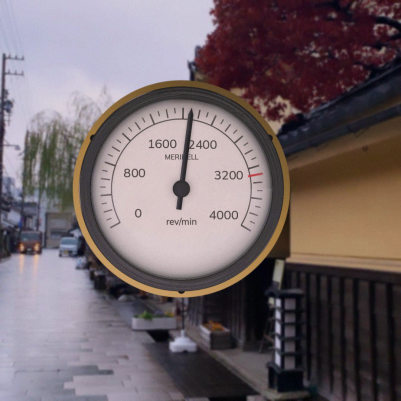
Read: 2100rpm
